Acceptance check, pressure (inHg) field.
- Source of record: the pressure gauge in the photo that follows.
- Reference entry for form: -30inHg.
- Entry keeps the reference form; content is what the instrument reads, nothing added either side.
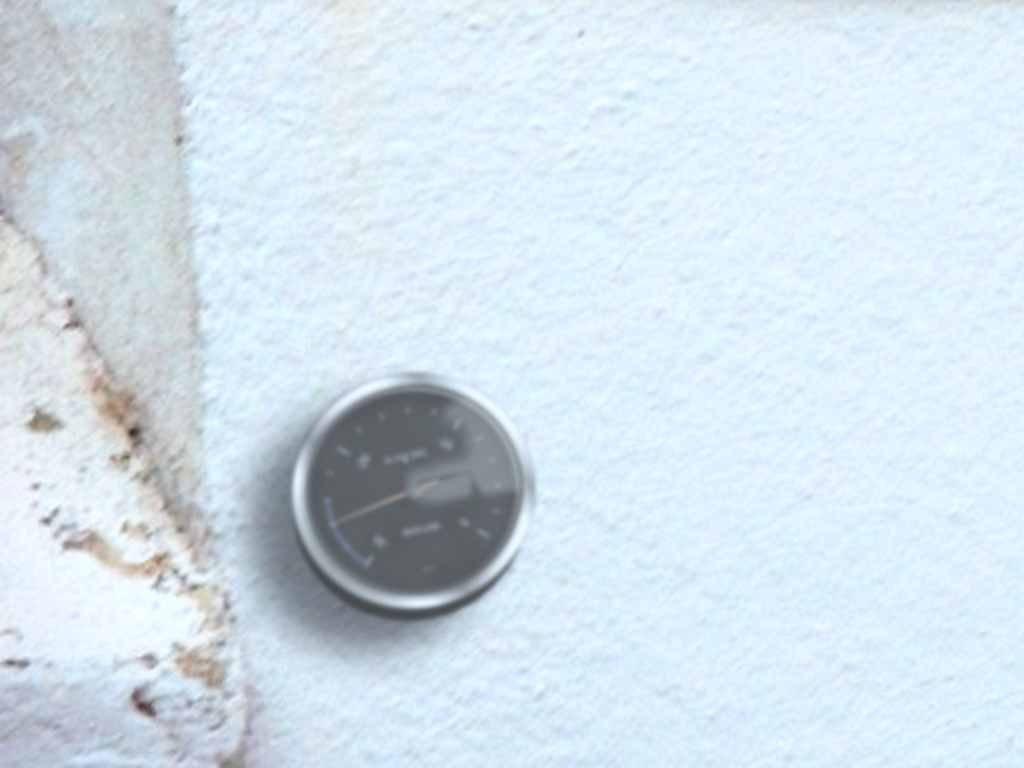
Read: -26inHg
